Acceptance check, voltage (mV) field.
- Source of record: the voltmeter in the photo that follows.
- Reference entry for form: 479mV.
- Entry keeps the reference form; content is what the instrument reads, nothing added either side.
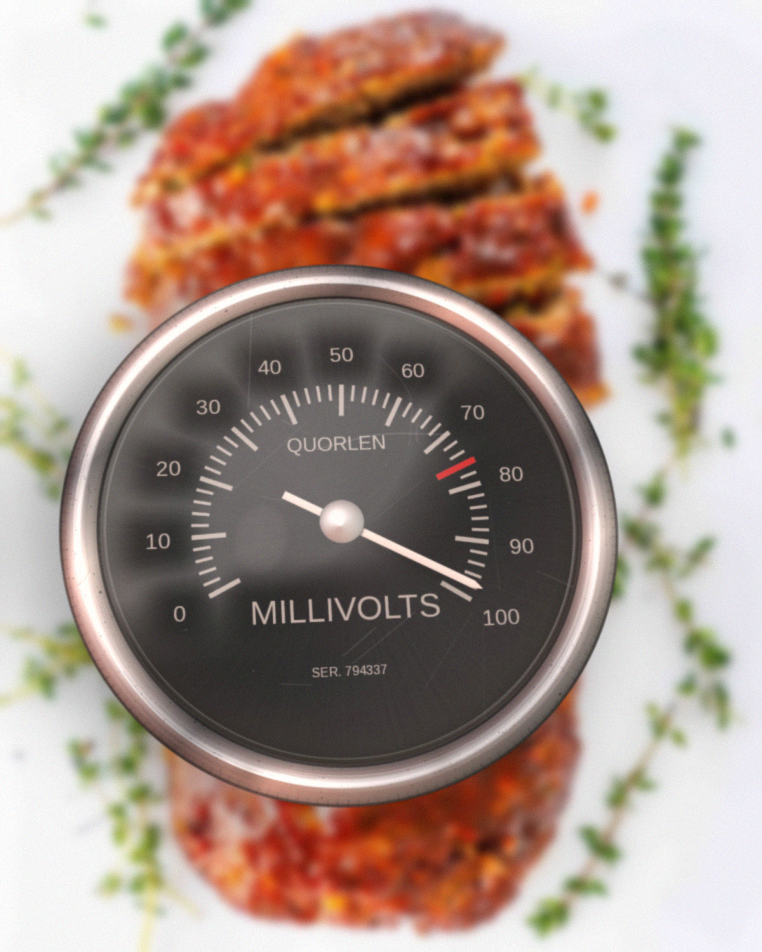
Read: 98mV
